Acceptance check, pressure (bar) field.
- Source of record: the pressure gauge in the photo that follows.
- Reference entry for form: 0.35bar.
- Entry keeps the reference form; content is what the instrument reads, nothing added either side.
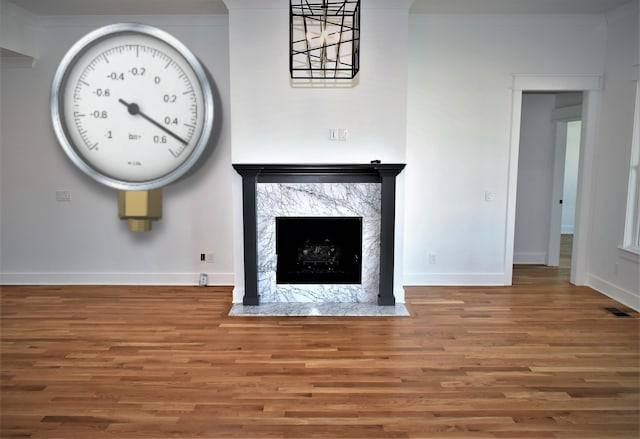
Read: 0.5bar
